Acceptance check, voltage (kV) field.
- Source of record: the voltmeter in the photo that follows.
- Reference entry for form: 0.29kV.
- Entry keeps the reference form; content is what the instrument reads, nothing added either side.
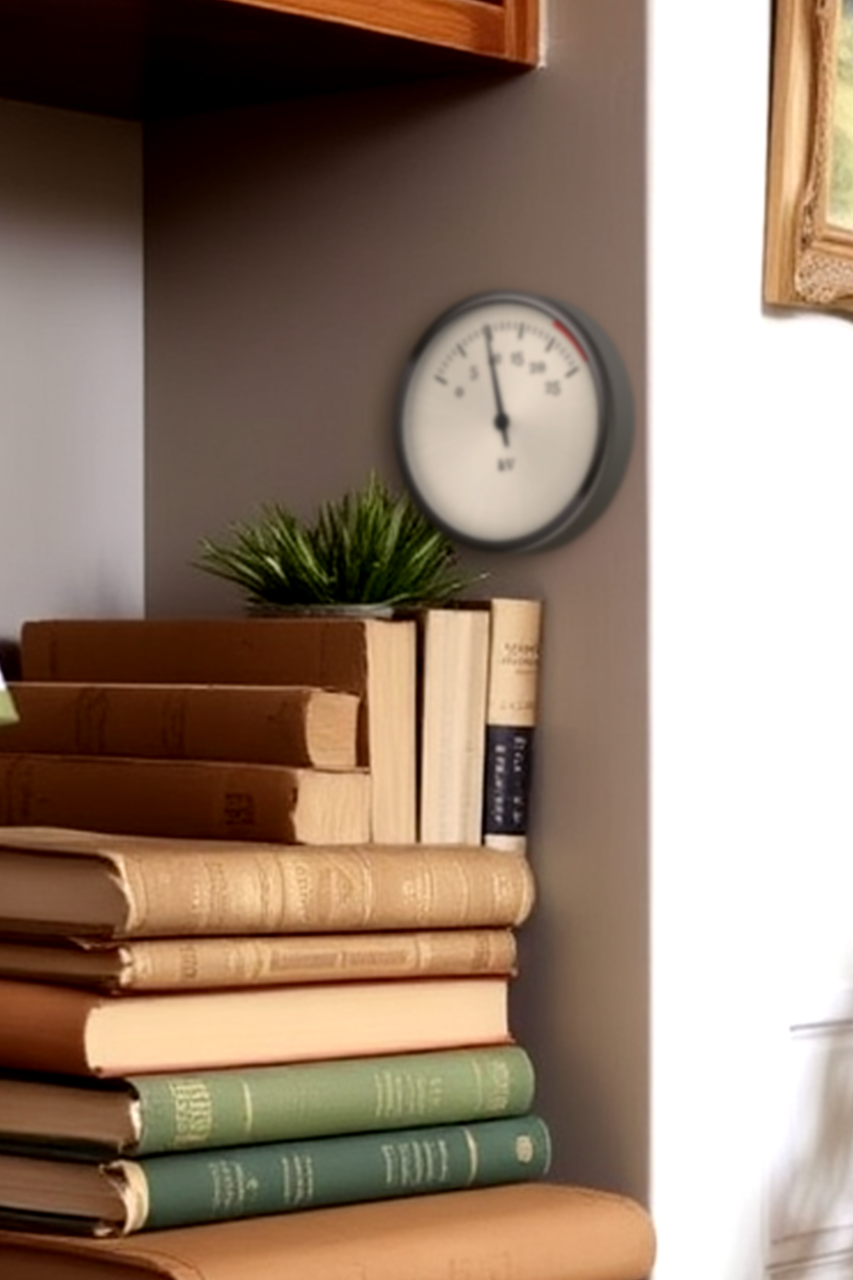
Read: 10kV
